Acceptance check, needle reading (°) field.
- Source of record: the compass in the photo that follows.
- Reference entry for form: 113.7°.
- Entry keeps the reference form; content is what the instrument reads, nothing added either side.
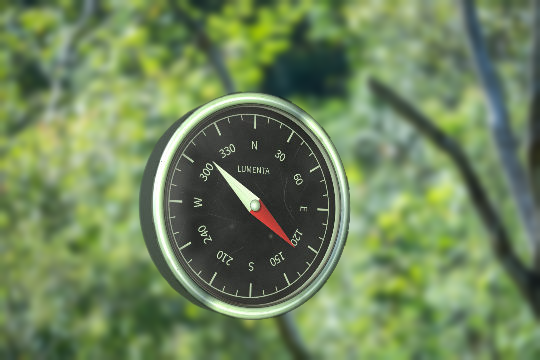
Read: 130°
